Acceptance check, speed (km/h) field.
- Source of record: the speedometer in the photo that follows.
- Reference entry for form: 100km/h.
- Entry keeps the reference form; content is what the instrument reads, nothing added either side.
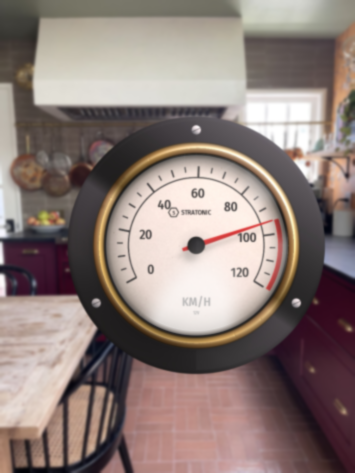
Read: 95km/h
